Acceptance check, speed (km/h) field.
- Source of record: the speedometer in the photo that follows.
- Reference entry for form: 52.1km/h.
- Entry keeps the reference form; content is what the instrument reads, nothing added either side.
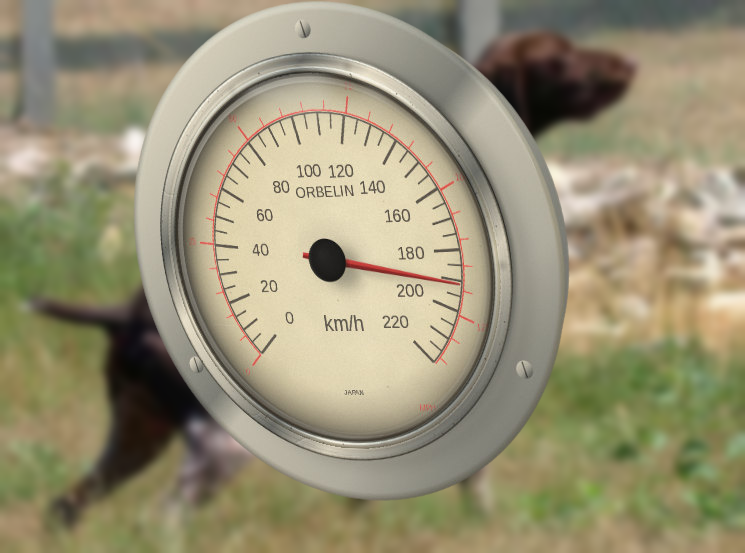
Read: 190km/h
